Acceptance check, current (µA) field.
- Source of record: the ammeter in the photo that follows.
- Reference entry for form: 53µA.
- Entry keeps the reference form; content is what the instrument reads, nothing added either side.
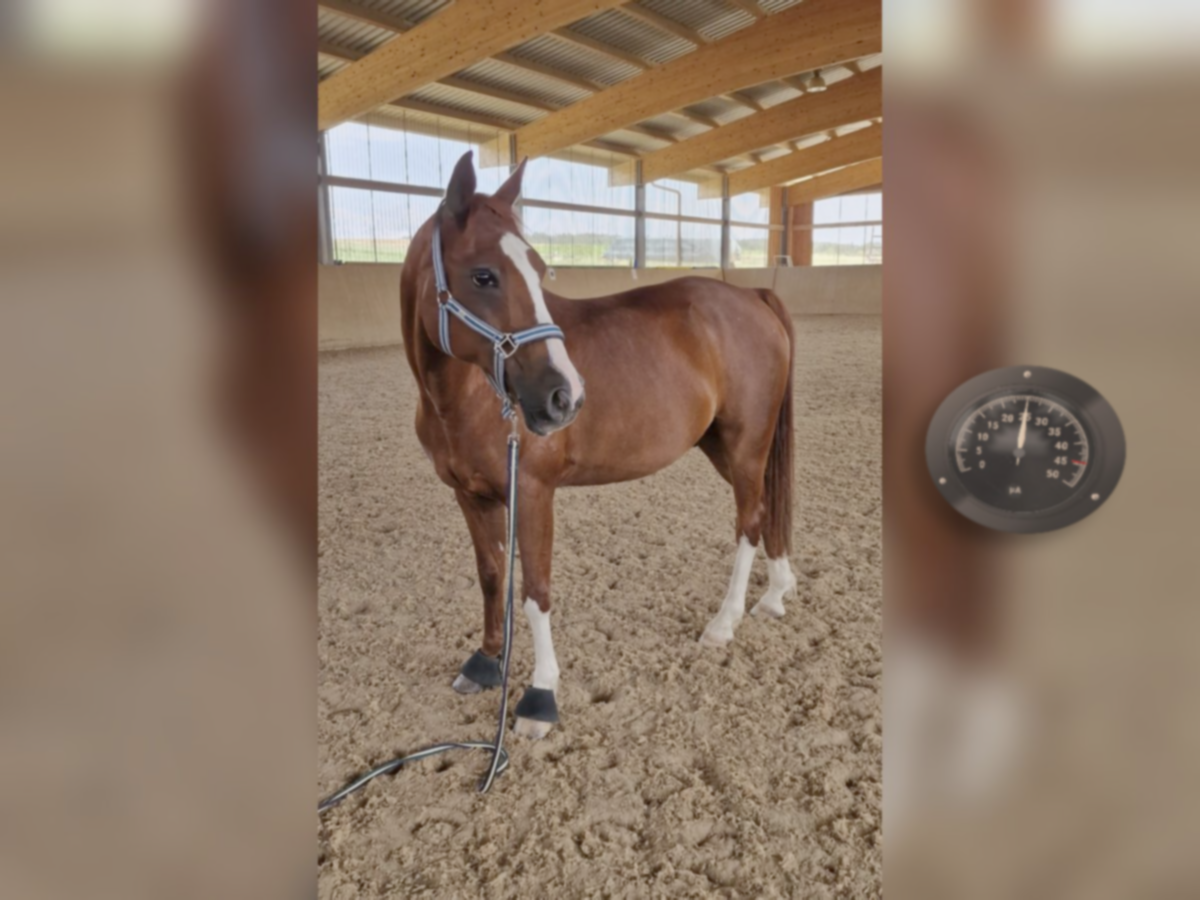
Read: 25µA
